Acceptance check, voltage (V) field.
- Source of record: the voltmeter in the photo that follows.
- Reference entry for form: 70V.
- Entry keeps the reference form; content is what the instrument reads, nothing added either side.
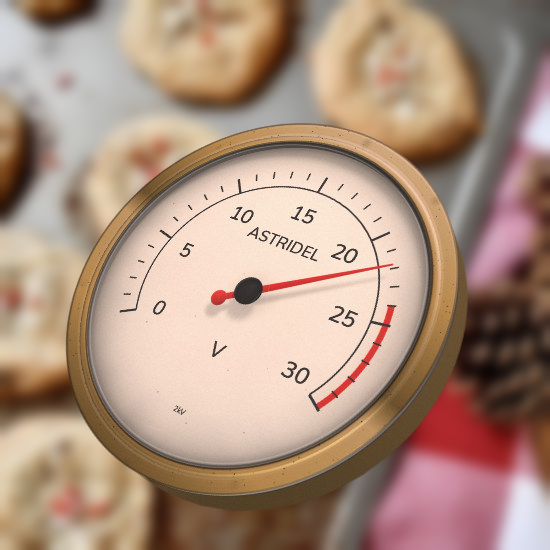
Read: 22V
